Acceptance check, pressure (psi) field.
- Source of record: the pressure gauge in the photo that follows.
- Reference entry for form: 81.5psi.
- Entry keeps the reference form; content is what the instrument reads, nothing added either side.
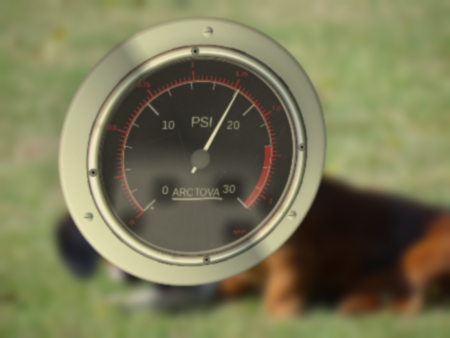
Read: 18psi
